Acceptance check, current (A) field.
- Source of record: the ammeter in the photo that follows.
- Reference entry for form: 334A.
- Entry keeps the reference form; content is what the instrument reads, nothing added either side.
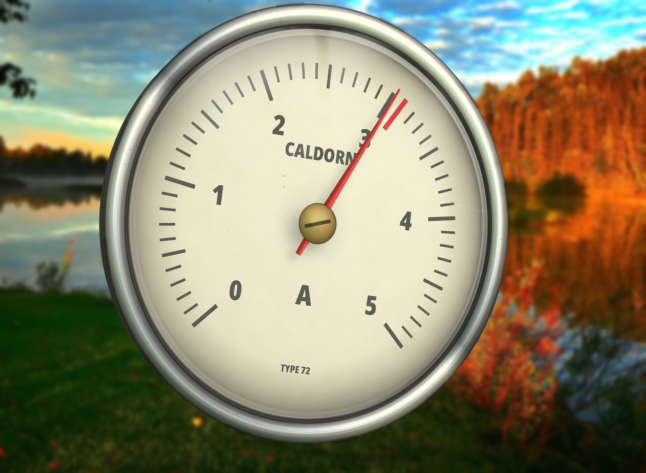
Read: 3A
